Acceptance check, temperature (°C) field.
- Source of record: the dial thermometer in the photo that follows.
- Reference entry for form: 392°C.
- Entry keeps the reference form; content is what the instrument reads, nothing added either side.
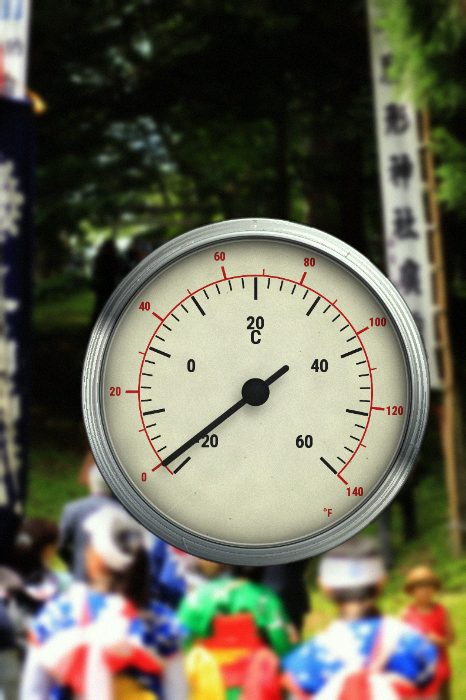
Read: -18°C
